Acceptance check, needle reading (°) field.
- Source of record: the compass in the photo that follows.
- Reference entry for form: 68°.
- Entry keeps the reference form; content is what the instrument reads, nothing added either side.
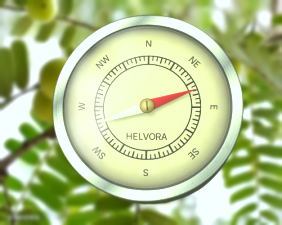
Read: 70°
